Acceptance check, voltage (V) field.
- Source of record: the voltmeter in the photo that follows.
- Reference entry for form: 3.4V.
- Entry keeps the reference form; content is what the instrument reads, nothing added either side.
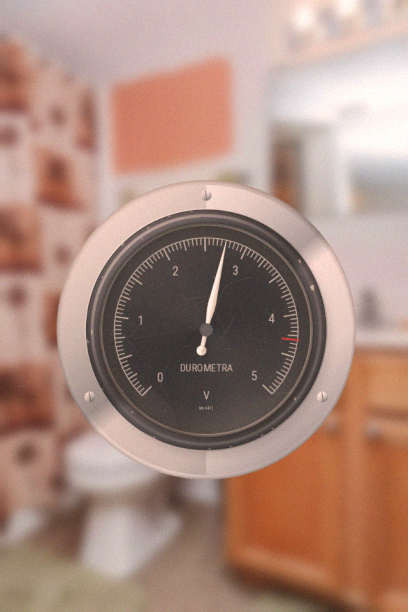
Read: 2.75V
